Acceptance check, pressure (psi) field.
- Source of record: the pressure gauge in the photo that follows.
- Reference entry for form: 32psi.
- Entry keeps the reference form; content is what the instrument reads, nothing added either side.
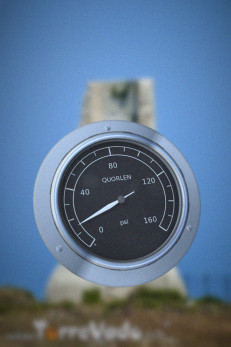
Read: 15psi
